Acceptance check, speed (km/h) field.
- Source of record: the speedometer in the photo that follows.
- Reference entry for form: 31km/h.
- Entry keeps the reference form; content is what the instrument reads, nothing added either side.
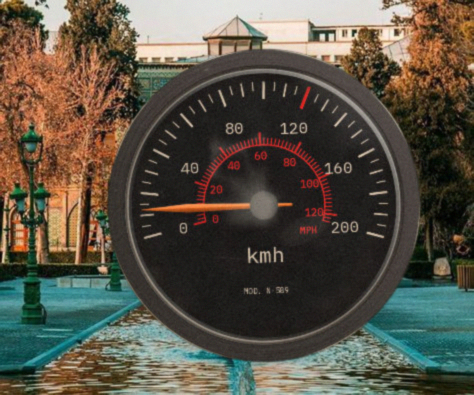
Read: 12.5km/h
